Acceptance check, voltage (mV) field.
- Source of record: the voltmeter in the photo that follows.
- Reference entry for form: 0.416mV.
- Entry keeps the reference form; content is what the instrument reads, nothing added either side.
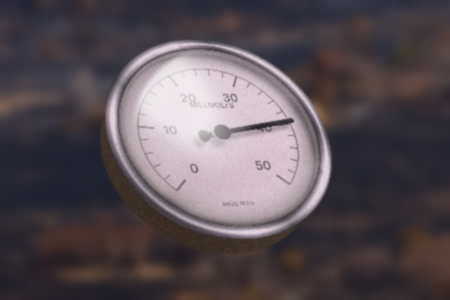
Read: 40mV
